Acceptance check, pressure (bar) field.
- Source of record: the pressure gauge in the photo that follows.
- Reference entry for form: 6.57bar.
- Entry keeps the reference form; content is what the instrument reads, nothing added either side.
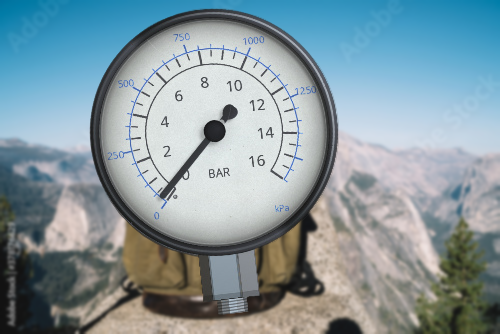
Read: 0.25bar
